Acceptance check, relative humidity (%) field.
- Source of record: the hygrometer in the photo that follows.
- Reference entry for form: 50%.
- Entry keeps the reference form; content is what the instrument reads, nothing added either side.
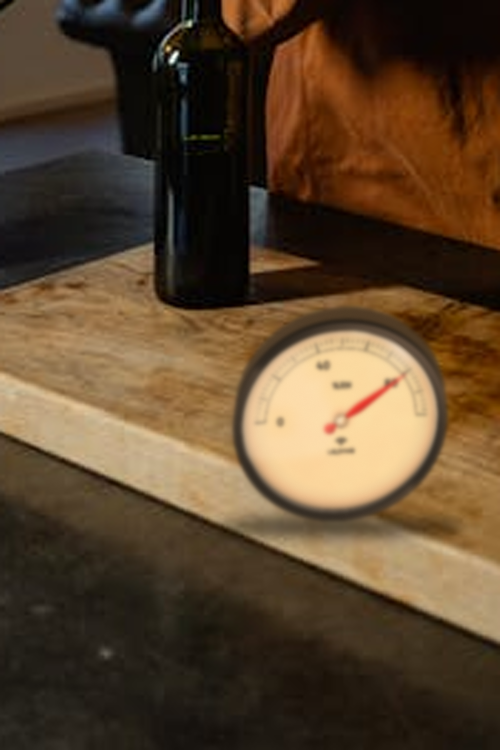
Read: 80%
